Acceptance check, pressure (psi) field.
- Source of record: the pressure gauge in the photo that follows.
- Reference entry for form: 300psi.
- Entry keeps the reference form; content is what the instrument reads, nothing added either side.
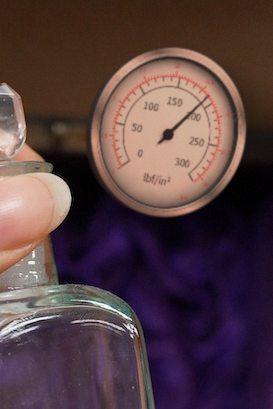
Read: 190psi
